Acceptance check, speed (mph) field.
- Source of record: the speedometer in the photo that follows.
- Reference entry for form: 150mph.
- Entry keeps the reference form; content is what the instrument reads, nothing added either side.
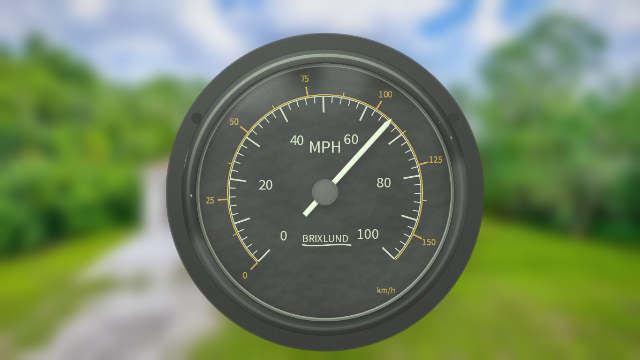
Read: 66mph
